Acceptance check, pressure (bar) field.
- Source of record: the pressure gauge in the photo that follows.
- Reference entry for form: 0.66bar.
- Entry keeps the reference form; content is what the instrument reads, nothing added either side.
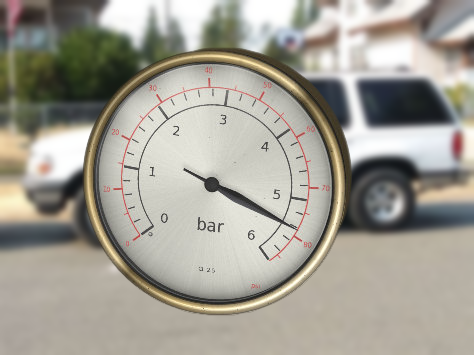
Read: 5.4bar
